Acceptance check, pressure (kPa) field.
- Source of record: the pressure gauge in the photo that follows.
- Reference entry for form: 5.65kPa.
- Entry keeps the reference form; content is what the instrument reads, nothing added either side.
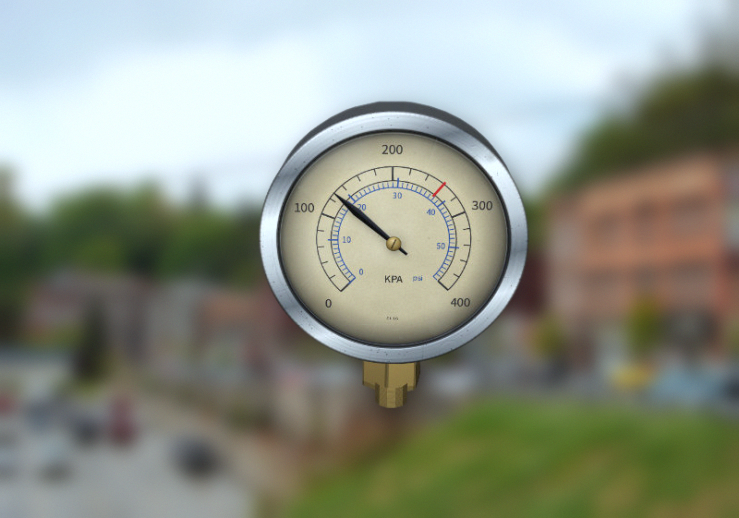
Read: 130kPa
